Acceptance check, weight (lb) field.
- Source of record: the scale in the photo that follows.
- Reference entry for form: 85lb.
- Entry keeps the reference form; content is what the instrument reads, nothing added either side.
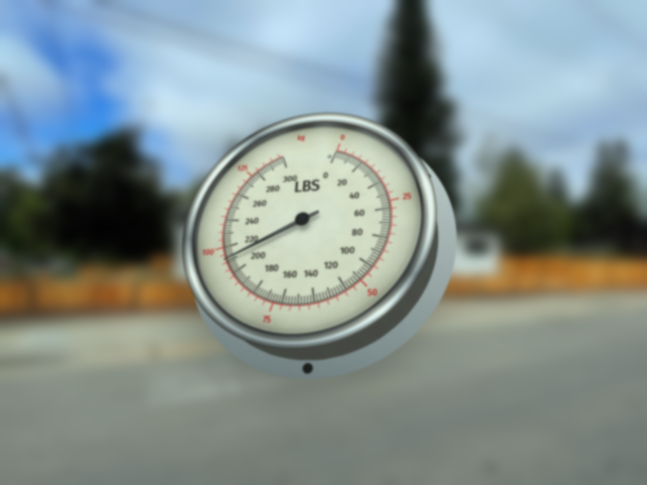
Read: 210lb
